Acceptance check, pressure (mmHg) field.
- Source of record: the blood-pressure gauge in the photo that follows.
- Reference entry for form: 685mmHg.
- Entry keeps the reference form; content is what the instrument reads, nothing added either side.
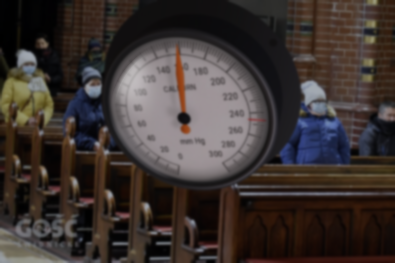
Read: 160mmHg
